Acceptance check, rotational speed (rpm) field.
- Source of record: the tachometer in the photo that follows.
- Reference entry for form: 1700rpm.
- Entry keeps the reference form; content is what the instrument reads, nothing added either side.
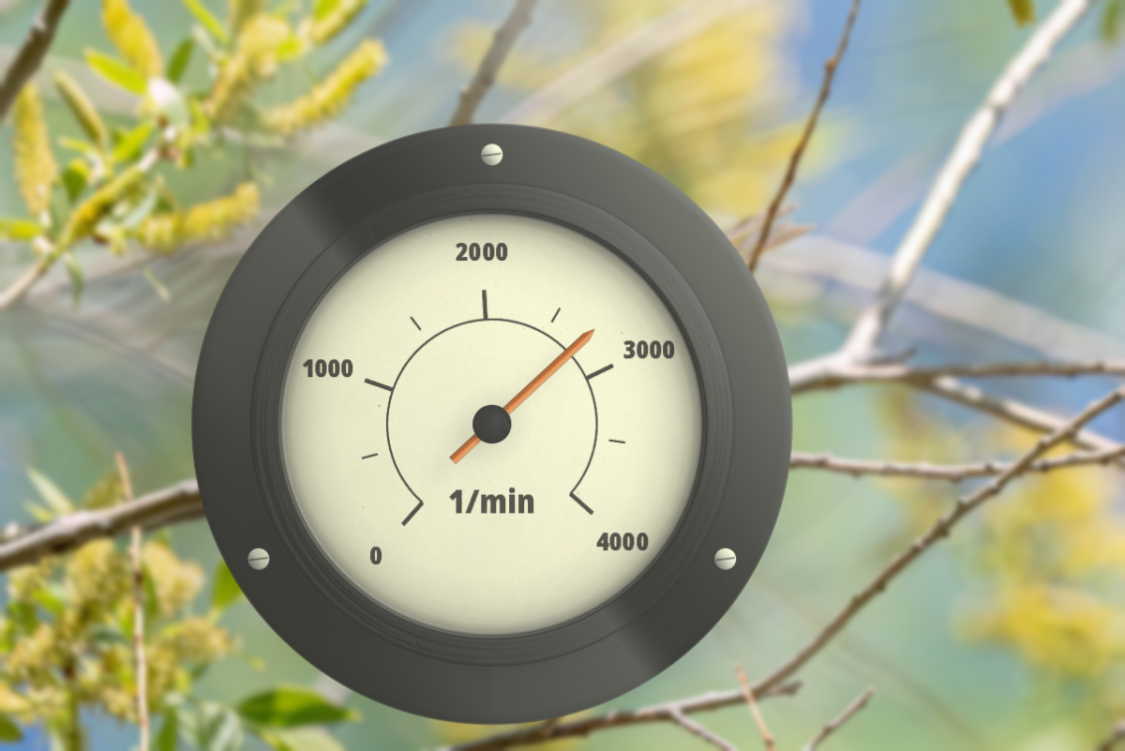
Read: 2750rpm
